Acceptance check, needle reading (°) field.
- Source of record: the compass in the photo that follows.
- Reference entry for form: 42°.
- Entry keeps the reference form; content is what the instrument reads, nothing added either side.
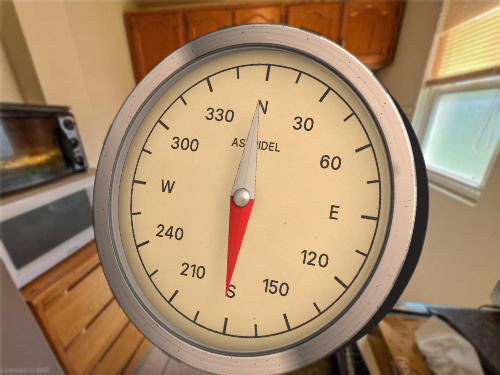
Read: 180°
